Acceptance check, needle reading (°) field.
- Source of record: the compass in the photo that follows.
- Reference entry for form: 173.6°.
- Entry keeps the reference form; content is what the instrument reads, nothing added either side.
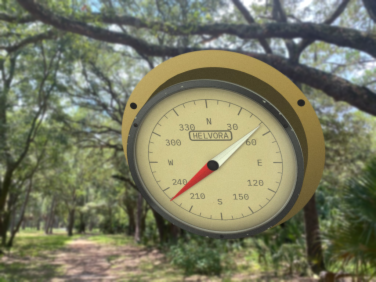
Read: 230°
